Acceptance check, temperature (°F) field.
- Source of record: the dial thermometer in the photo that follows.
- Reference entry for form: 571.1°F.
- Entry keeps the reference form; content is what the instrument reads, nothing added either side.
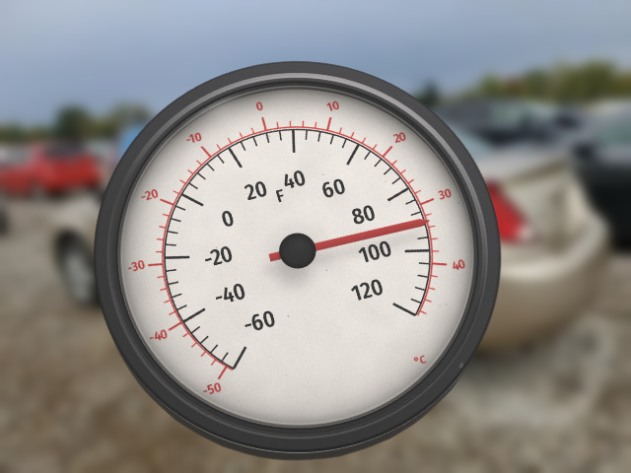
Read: 92°F
